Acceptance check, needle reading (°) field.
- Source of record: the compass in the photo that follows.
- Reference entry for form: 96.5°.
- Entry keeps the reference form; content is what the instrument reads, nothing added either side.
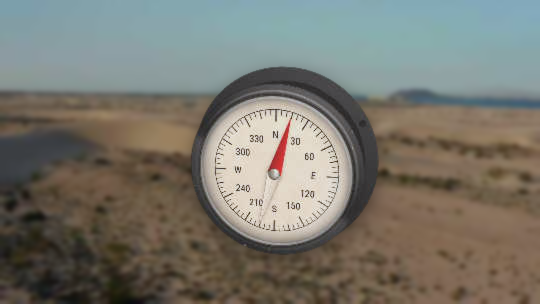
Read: 15°
